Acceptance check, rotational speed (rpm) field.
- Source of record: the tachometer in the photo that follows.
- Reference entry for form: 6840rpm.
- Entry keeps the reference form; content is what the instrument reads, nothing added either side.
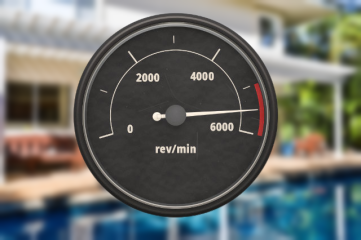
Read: 5500rpm
